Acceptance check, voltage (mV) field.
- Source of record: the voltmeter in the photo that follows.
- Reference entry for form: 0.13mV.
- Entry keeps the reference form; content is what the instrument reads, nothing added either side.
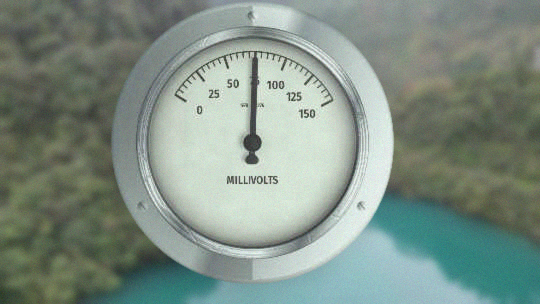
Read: 75mV
